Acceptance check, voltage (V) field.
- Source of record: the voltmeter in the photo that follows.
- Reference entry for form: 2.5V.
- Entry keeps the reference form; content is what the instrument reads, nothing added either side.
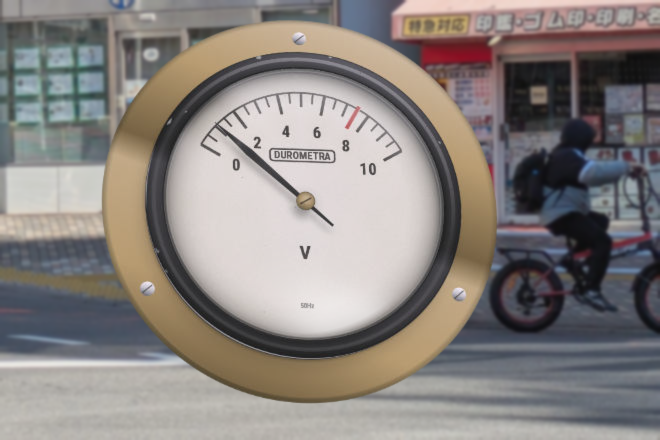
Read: 1V
